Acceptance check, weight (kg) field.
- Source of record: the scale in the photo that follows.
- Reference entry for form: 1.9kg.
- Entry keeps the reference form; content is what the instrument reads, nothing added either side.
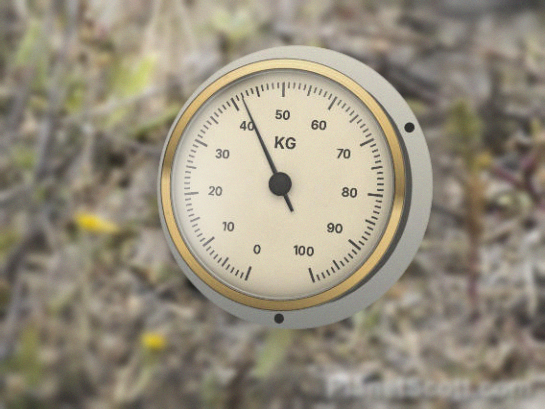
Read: 42kg
